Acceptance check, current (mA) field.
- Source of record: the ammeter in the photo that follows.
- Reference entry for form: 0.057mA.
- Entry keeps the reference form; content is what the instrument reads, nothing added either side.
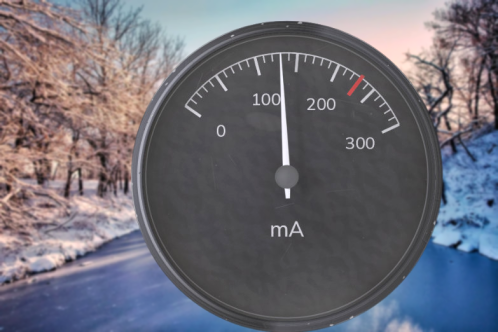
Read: 130mA
